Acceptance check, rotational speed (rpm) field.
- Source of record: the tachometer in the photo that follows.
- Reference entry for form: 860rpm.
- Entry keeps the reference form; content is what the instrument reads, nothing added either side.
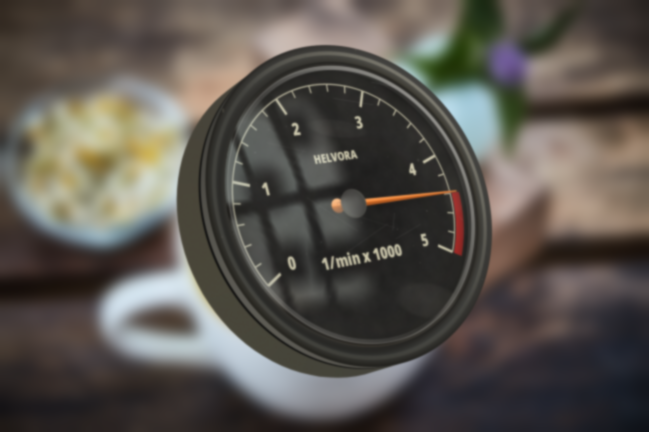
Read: 4400rpm
